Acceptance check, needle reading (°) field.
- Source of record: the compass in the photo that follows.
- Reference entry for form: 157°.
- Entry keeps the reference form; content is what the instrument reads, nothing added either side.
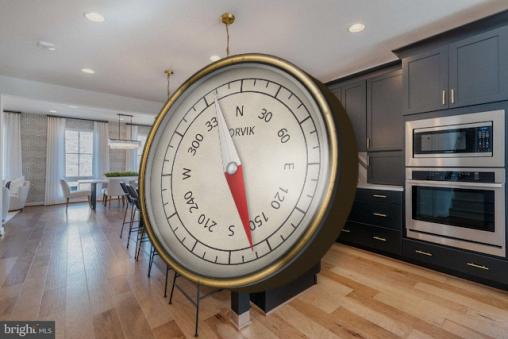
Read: 160°
